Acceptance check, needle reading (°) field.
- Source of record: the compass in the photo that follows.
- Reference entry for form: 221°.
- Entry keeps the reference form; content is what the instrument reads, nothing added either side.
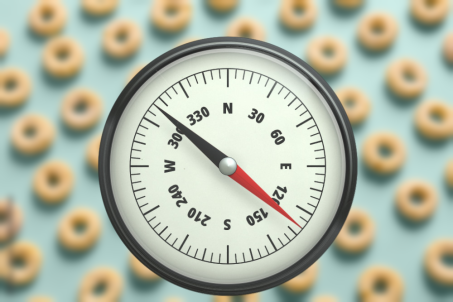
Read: 130°
